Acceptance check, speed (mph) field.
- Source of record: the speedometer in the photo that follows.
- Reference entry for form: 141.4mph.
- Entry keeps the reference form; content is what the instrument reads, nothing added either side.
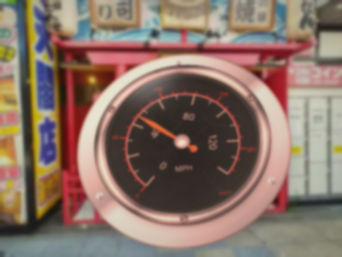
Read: 45mph
